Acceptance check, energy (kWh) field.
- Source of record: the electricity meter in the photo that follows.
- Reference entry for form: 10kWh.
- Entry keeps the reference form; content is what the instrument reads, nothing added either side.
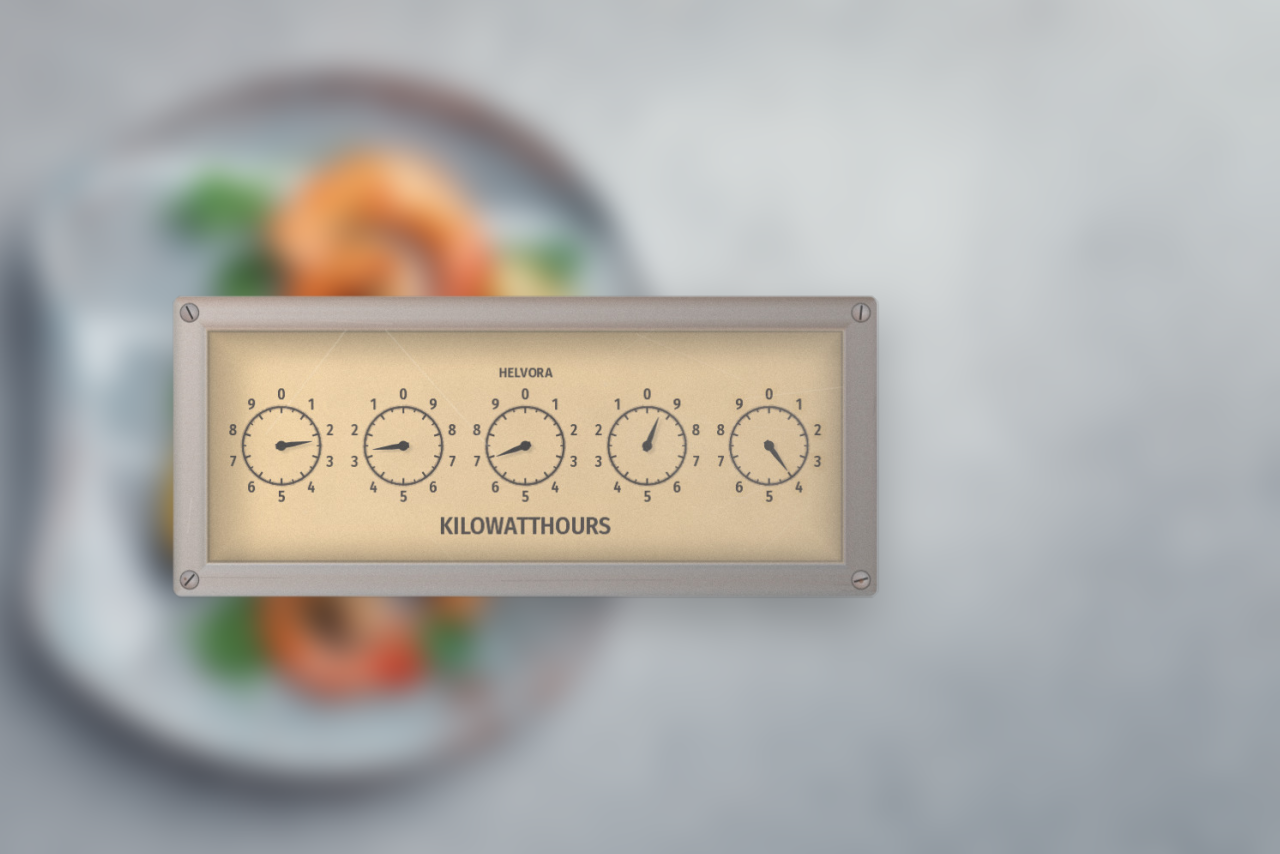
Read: 22694kWh
